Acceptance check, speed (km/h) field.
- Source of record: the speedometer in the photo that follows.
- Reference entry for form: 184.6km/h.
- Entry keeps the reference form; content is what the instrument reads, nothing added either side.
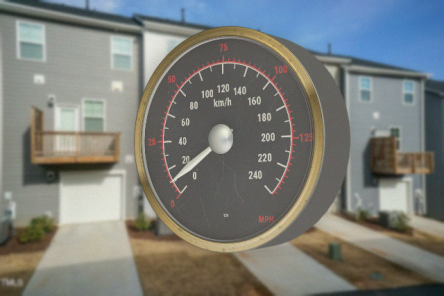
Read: 10km/h
